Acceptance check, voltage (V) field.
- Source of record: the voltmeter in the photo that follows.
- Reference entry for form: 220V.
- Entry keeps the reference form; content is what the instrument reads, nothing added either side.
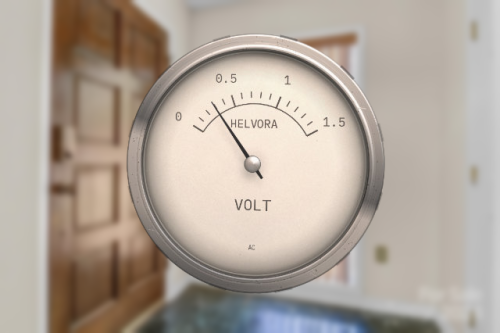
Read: 0.3V
